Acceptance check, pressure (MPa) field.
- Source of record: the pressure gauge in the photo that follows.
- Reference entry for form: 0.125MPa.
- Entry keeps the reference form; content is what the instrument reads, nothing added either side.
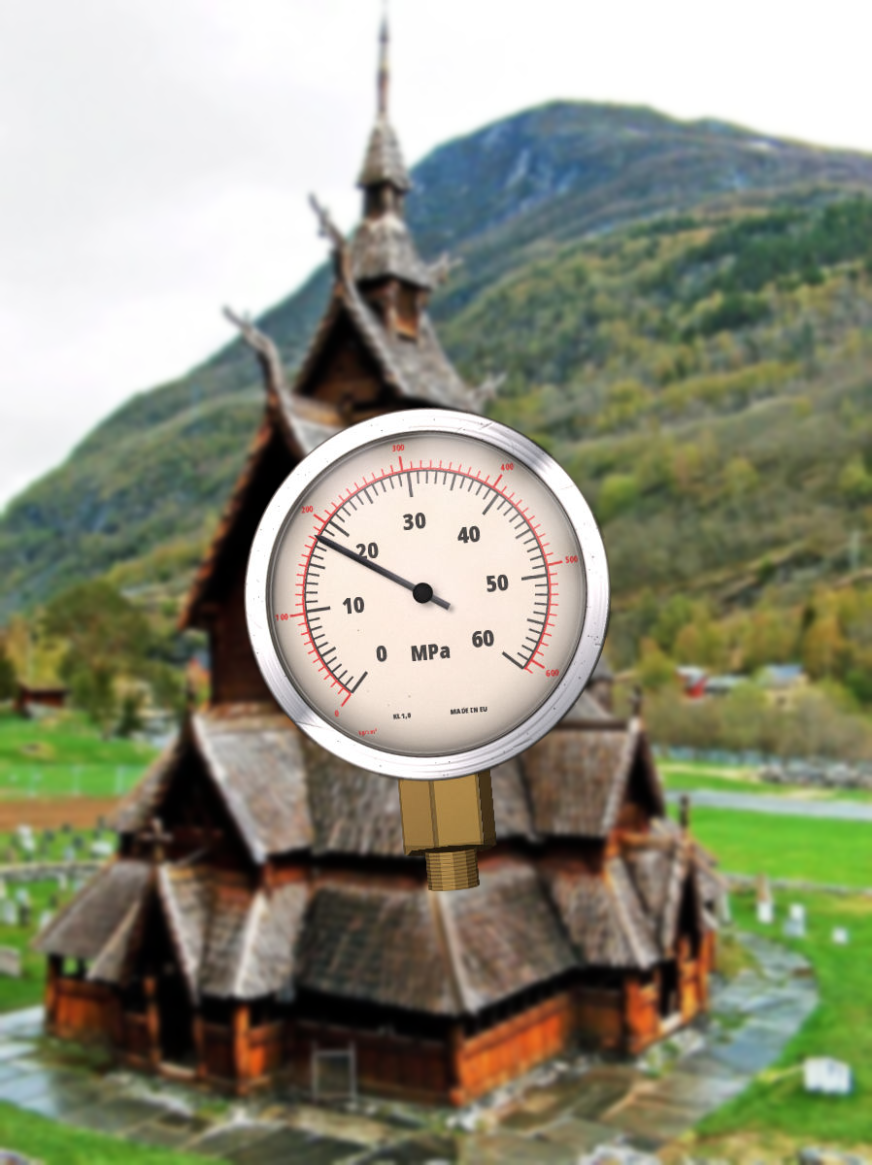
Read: 18MPa
